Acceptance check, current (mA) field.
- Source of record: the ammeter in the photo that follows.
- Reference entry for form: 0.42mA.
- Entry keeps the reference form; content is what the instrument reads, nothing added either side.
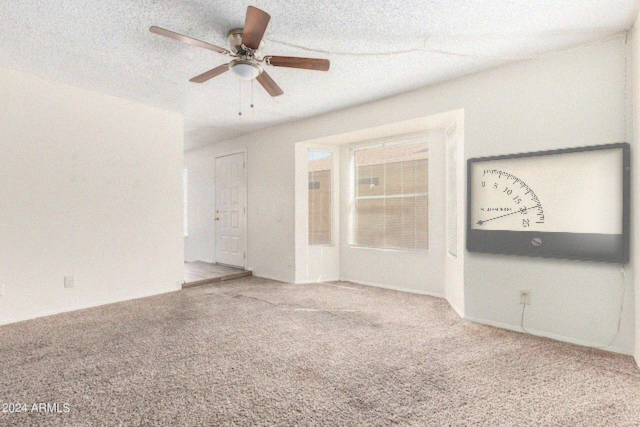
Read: 20mA
